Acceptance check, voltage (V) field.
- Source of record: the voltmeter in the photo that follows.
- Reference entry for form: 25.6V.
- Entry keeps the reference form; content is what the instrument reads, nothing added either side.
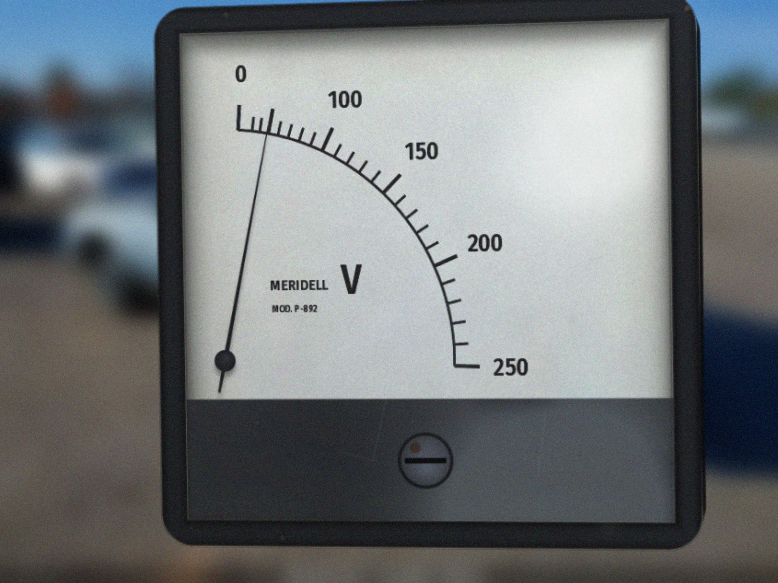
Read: 50V
